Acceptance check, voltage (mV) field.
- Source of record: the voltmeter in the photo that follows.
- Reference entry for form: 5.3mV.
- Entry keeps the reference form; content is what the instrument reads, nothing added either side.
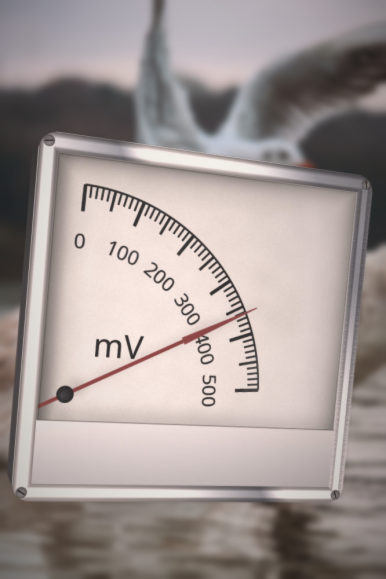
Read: 360mV
